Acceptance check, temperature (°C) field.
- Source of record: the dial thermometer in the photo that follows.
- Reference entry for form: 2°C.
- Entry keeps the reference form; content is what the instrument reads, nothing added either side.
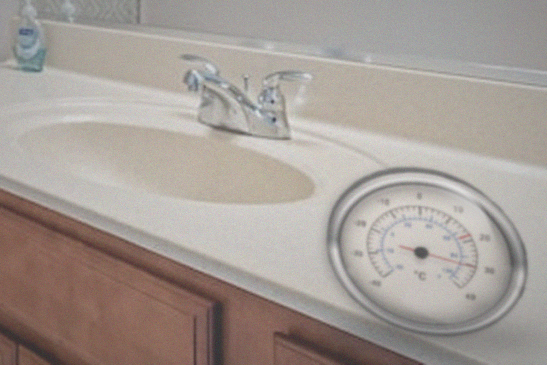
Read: 30°C
